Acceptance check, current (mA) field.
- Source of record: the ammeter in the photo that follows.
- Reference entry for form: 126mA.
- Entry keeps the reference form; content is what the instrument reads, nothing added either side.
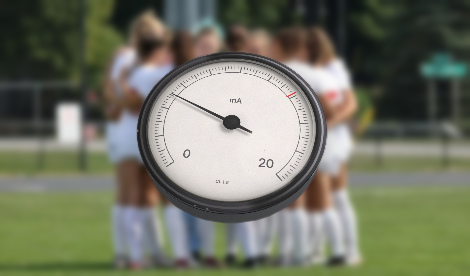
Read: 5mA
